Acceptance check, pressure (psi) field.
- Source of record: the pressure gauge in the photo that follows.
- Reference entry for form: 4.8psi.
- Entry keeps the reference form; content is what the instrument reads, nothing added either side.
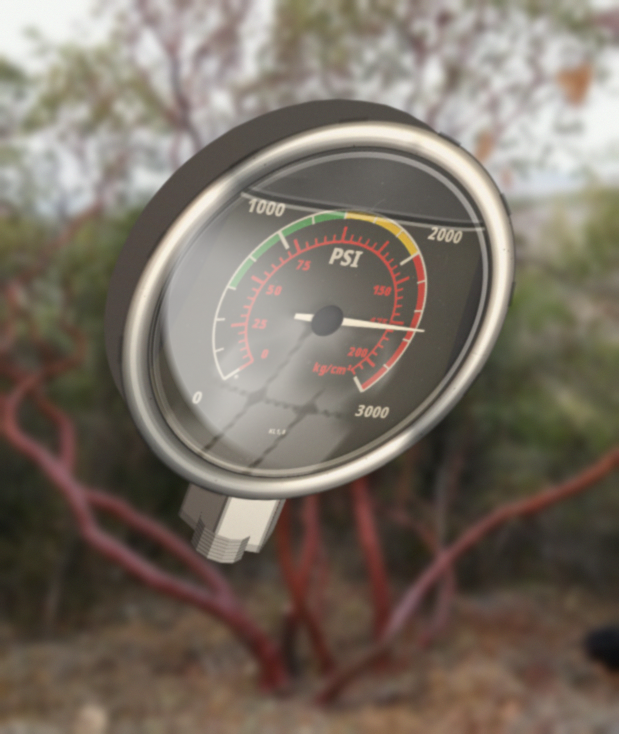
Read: 2500psi
